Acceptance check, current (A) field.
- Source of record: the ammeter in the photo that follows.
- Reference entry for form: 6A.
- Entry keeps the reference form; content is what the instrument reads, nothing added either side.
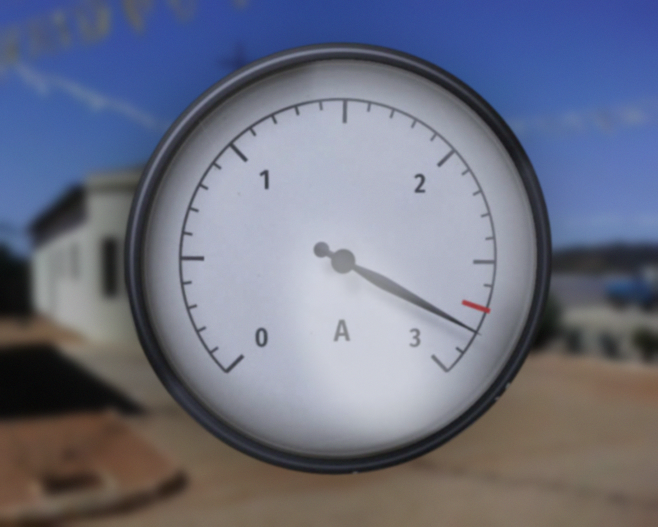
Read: 2.8A
